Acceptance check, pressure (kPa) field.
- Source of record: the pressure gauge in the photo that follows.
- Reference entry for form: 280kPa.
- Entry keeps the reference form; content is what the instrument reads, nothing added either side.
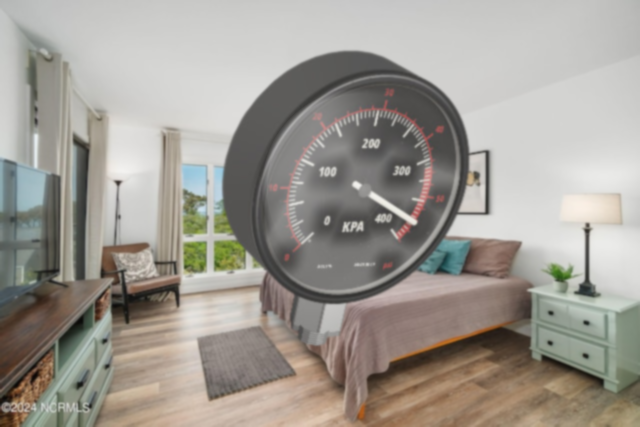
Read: 375kPa
